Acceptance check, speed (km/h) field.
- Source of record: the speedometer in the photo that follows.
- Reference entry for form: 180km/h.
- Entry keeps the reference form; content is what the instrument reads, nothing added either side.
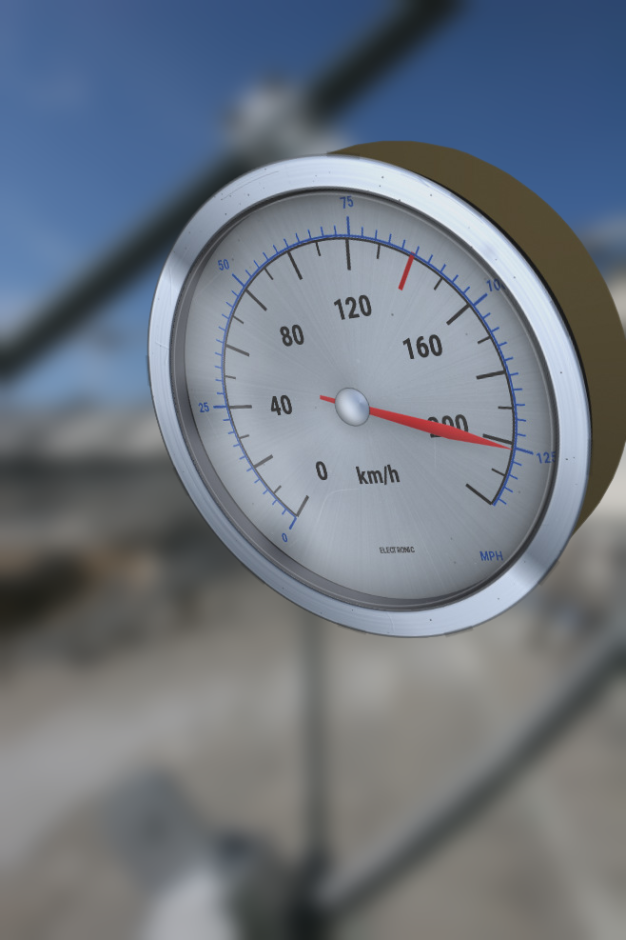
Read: 200km/h
